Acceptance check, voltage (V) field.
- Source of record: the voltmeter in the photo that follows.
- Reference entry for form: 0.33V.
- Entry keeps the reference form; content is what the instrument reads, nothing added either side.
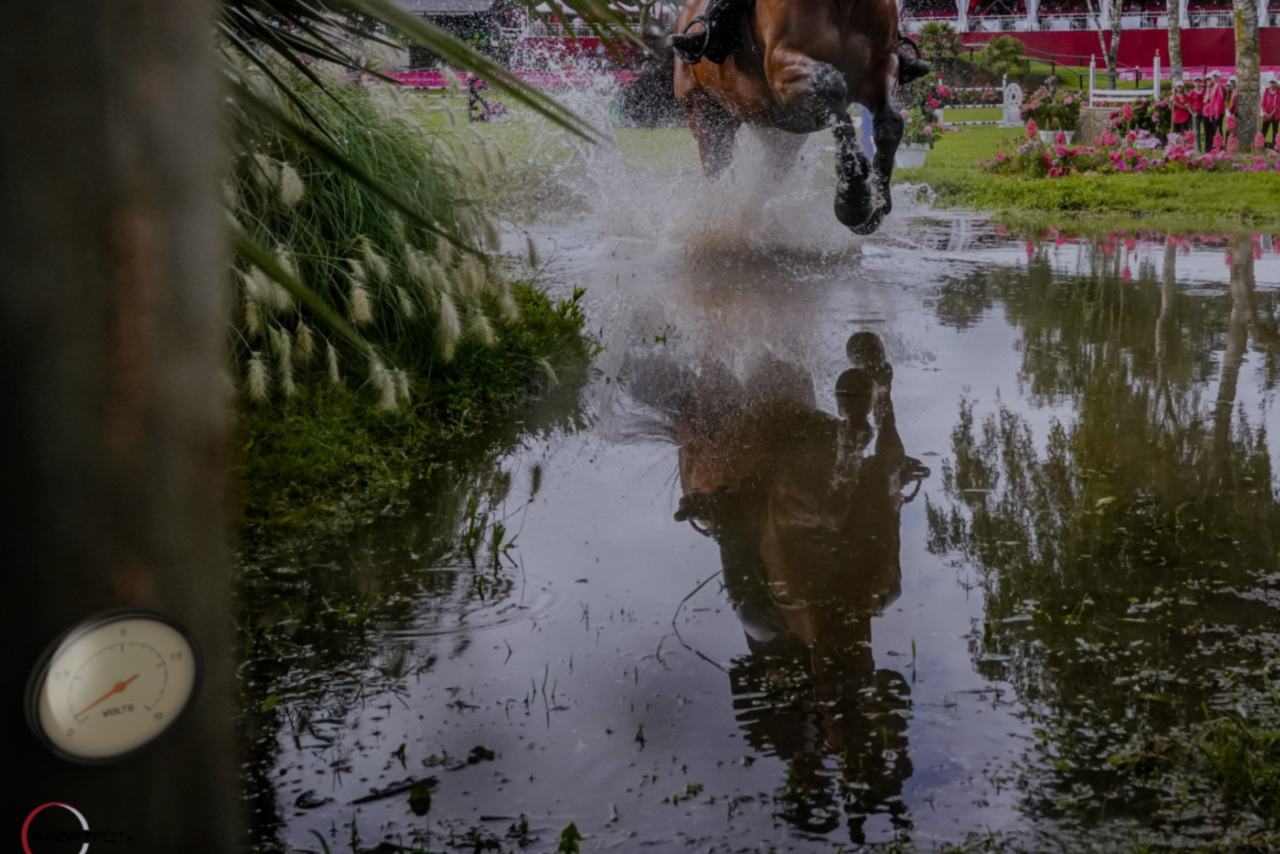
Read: 0.5V
